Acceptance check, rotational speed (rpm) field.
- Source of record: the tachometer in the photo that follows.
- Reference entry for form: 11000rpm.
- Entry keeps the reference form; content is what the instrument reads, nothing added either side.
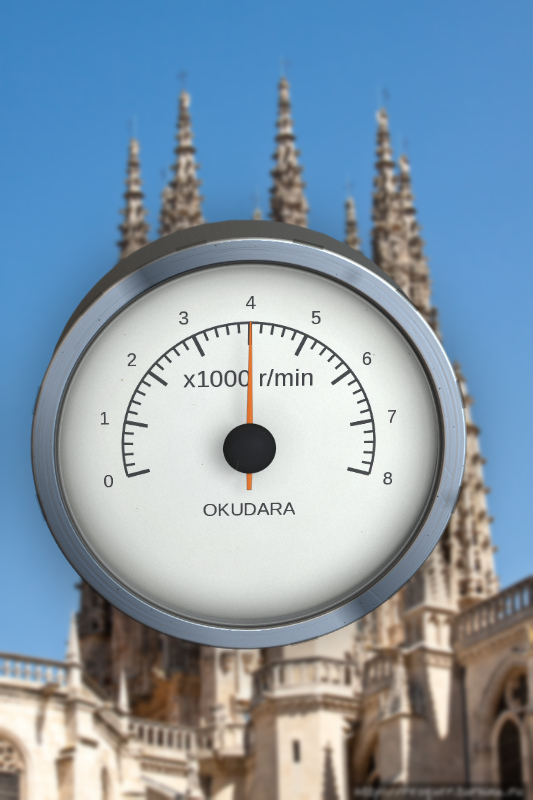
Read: 4000rpm
